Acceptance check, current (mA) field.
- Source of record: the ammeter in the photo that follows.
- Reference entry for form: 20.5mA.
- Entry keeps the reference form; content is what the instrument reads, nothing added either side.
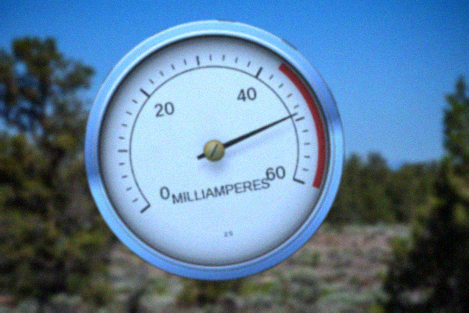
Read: 49mA
